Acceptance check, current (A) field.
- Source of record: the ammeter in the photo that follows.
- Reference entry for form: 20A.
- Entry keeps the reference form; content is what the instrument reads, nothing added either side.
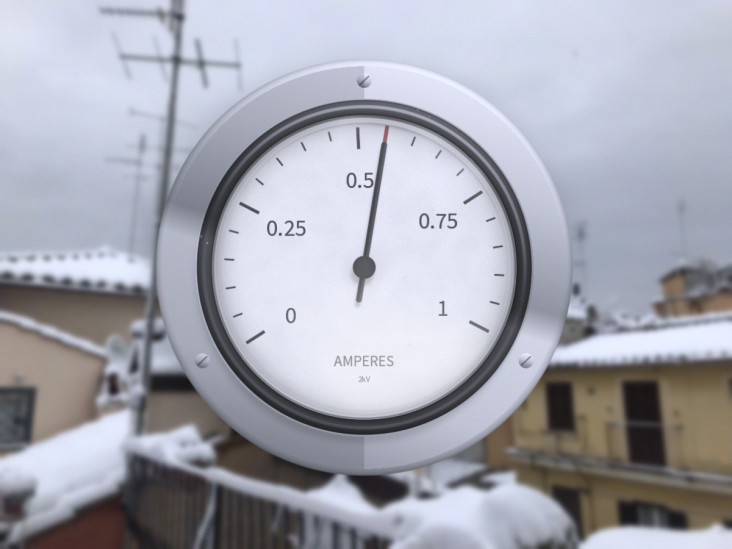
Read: 0.55A
